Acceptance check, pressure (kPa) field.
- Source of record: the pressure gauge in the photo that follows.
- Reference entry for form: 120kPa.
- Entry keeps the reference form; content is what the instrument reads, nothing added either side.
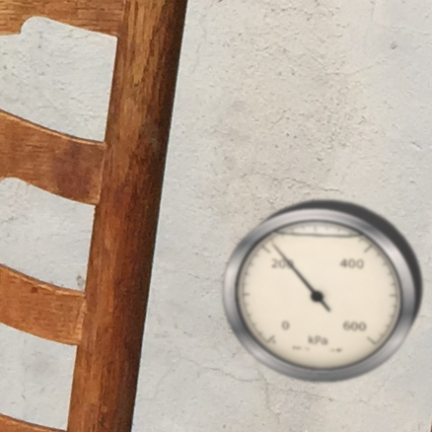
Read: 220kPa
